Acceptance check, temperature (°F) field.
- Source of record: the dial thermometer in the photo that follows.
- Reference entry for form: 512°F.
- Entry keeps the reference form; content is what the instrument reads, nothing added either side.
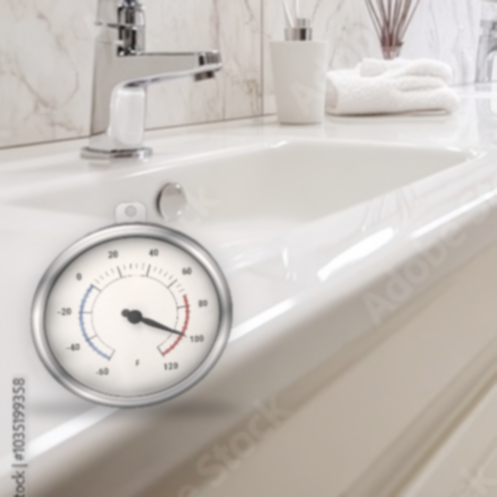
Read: 100°F
